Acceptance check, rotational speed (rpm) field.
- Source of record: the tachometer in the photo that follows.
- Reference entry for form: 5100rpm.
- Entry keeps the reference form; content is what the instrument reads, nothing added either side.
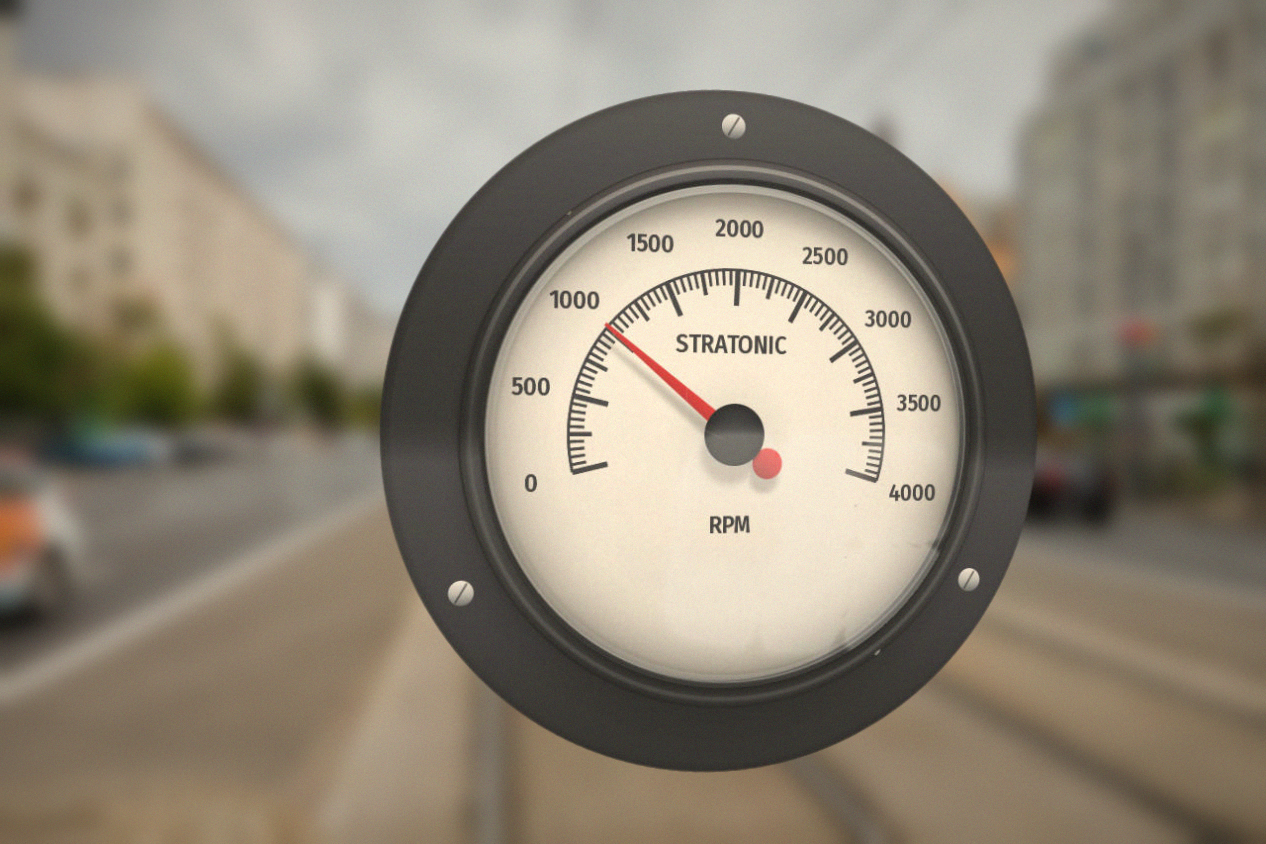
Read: 1000rpm
